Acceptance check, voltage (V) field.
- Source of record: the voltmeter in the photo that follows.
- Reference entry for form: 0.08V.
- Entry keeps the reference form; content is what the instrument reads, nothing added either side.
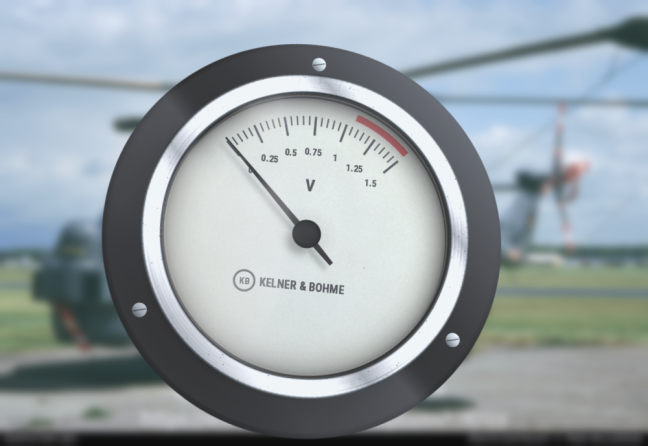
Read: 0V
